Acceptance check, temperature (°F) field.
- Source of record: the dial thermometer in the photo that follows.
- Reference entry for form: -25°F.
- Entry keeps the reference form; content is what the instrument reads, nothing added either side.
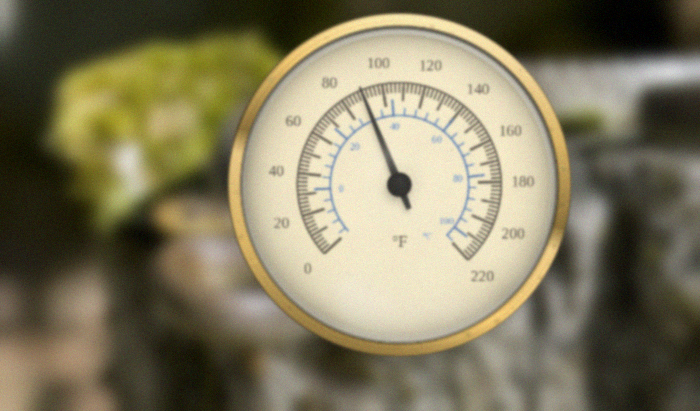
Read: 90°F
